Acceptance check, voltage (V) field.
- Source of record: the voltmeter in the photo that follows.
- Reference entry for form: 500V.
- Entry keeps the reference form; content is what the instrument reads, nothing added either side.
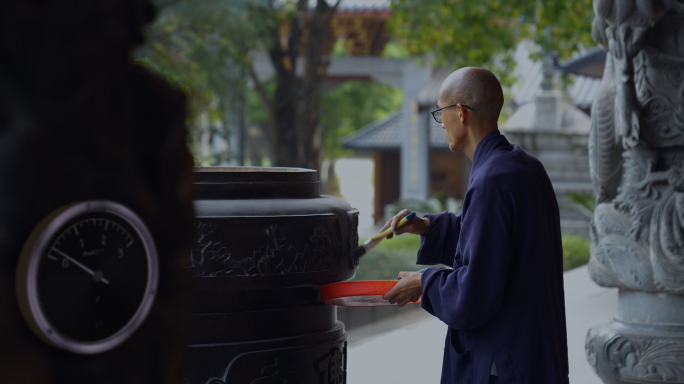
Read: 0.2V
